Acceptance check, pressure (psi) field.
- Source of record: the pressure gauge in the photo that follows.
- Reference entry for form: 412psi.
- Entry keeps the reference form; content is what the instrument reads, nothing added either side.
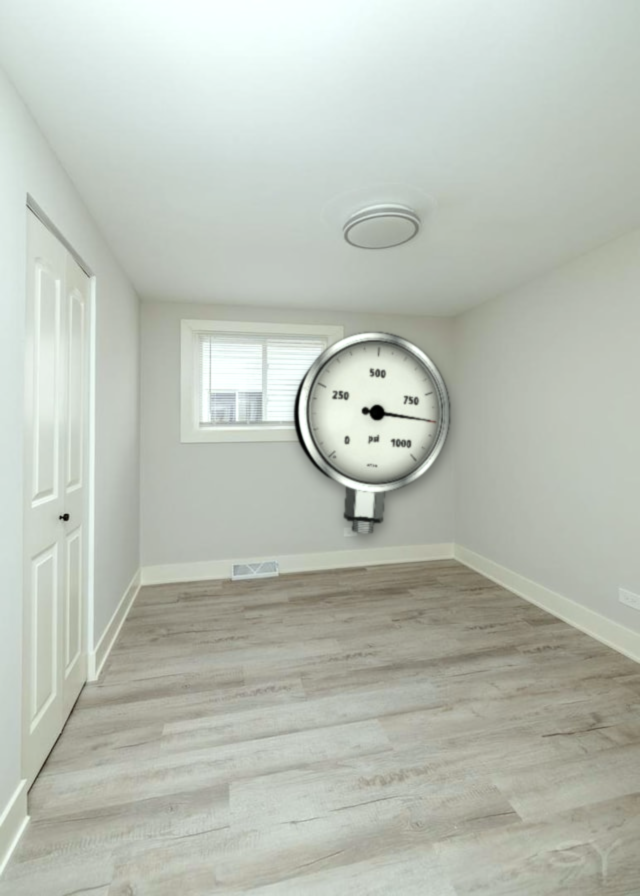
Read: 850psi
